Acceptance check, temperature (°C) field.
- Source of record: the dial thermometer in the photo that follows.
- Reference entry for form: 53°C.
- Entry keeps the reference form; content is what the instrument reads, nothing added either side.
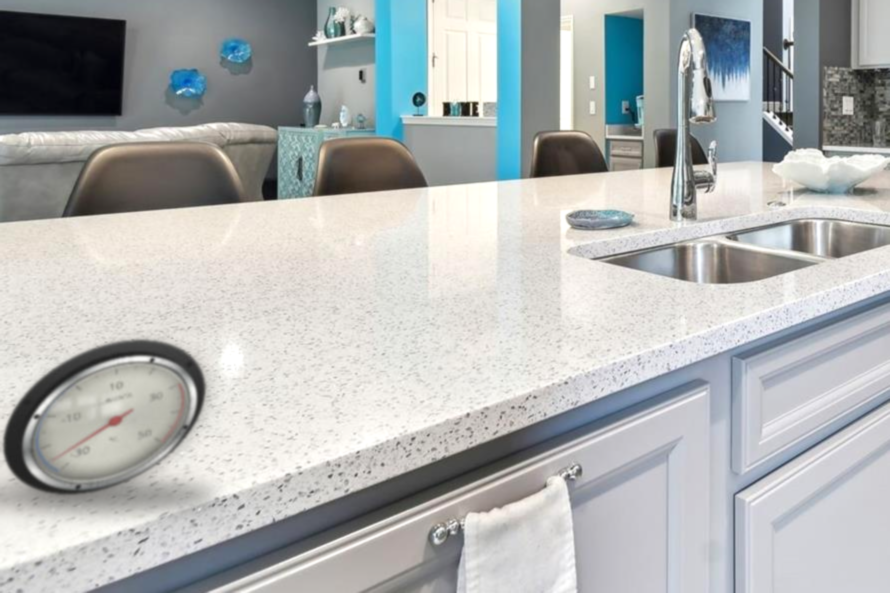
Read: -25°C
